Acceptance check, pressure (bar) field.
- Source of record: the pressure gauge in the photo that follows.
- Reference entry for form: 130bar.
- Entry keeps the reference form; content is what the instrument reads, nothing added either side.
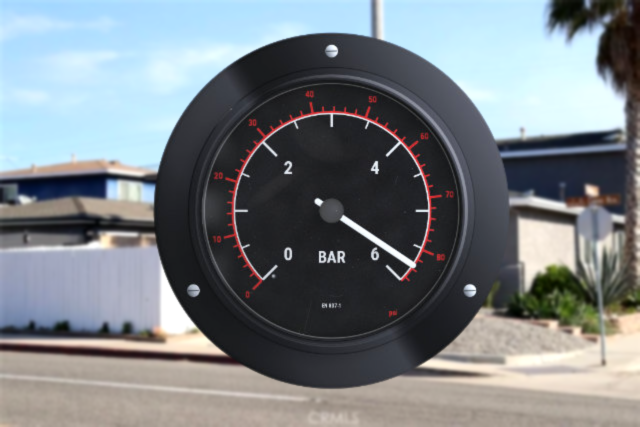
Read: 5.75bar
